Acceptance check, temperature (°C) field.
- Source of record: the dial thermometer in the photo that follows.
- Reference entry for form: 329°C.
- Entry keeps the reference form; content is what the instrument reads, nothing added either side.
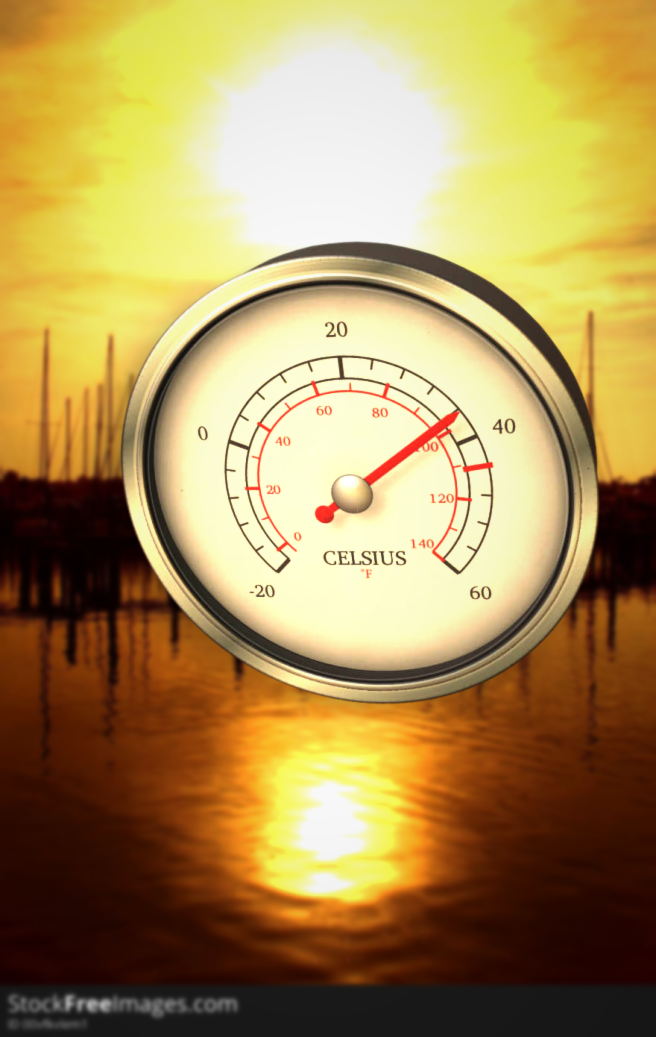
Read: 36°C
